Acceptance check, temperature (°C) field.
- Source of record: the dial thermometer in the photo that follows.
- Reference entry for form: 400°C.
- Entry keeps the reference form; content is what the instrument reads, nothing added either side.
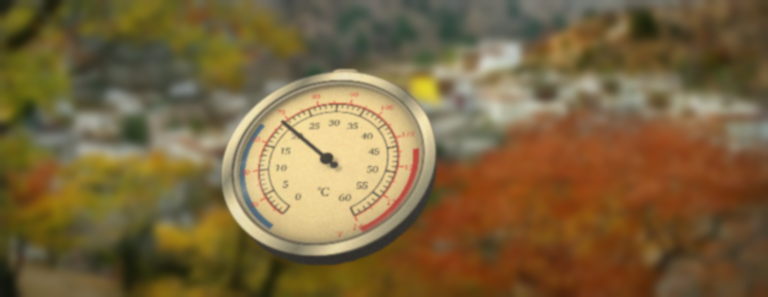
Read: 20°C
